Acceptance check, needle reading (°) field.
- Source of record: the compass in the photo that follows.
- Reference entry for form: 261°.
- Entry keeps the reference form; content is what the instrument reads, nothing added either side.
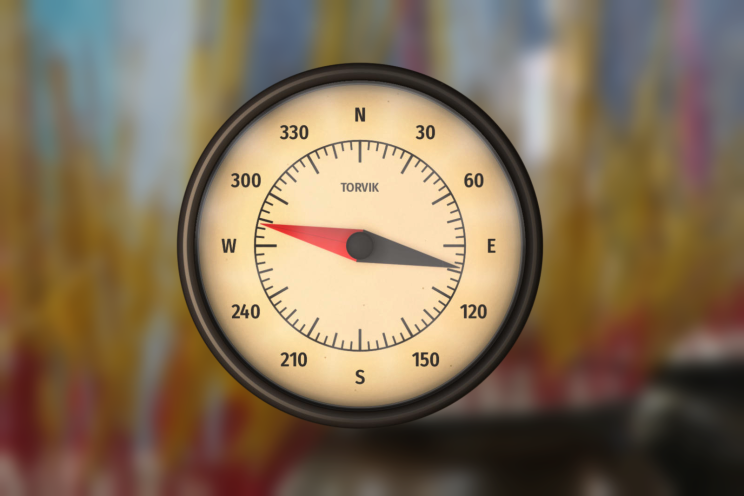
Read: 282.5°
